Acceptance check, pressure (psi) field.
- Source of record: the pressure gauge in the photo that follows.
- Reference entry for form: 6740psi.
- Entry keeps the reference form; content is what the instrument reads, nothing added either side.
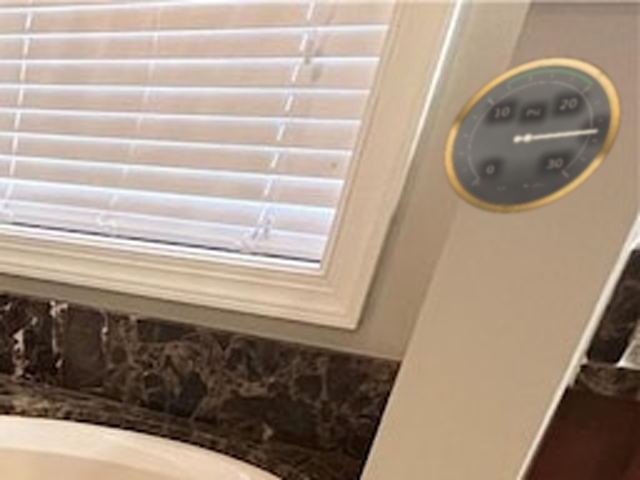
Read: 25psi
